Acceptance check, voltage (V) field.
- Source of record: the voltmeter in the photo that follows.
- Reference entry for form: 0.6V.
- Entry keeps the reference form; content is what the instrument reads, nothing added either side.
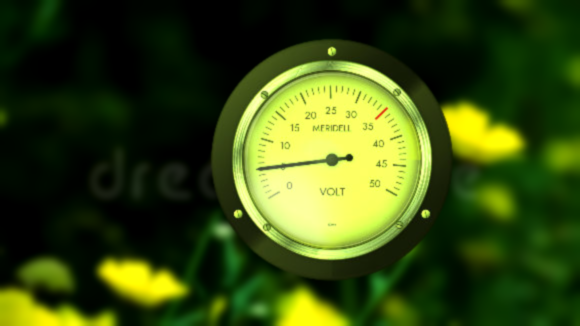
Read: 5V
